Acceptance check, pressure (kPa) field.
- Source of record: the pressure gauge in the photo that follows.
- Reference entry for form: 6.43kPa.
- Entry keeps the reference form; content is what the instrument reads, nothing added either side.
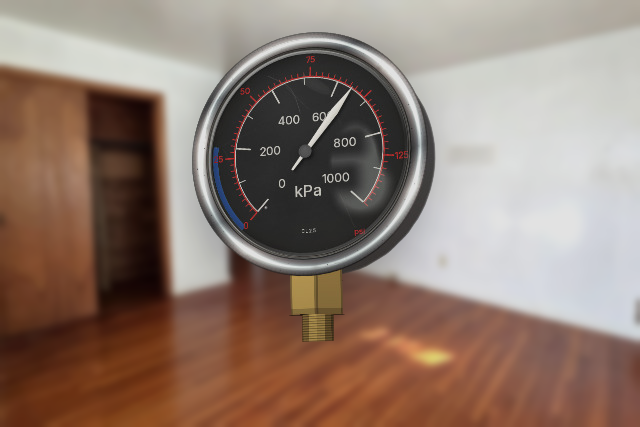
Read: 650kPa
